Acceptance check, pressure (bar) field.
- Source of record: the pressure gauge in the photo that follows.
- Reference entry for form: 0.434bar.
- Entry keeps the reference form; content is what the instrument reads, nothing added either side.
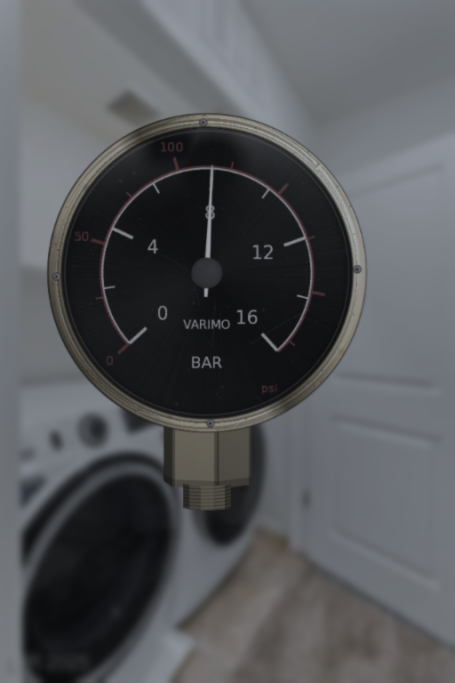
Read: 8bar
